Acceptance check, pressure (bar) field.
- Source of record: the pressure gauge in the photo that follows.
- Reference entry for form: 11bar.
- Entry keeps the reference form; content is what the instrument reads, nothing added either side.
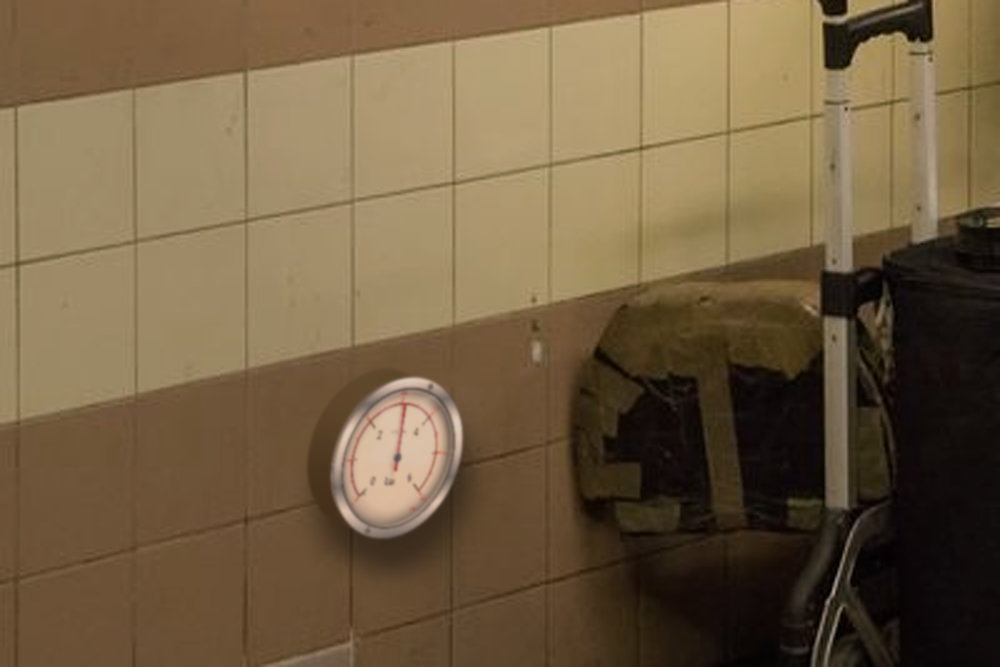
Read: 3bar
